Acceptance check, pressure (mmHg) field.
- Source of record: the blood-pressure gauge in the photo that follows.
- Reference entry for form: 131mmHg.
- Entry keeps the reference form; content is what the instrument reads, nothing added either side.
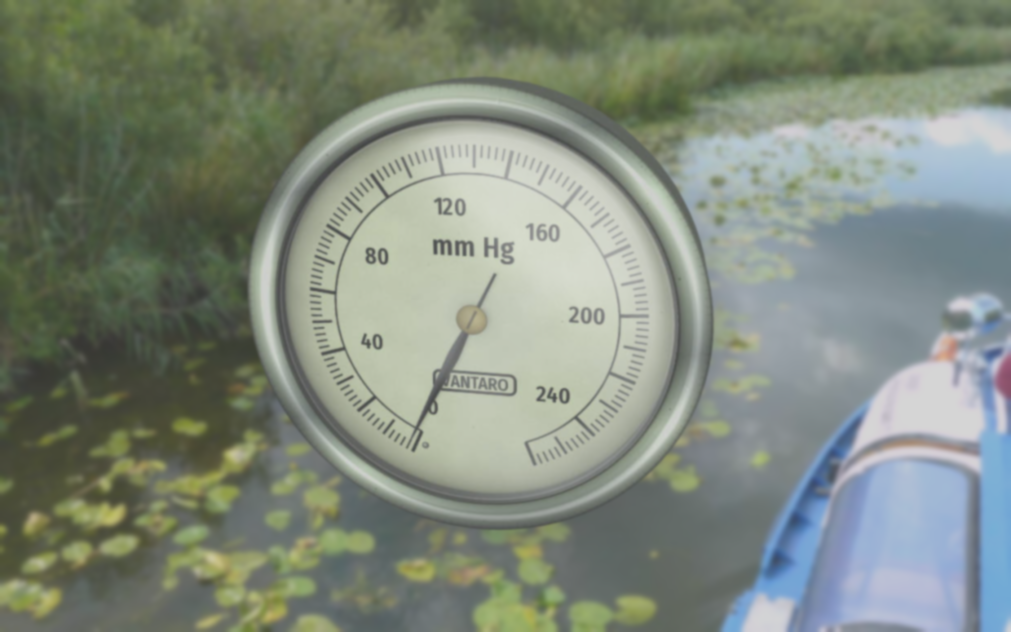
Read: 2mmHg
